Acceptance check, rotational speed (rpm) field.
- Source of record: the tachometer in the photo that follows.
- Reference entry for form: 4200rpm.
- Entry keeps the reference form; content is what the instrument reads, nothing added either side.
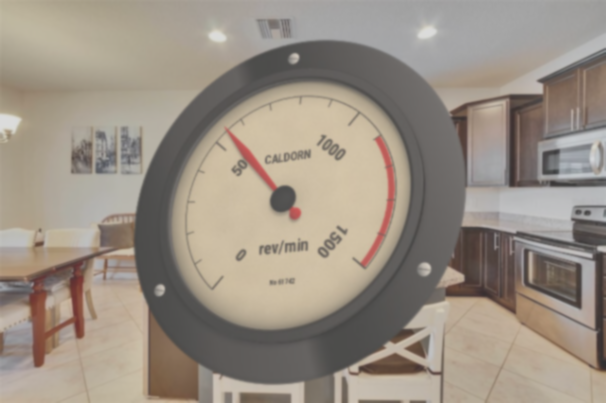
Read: 550rpm
